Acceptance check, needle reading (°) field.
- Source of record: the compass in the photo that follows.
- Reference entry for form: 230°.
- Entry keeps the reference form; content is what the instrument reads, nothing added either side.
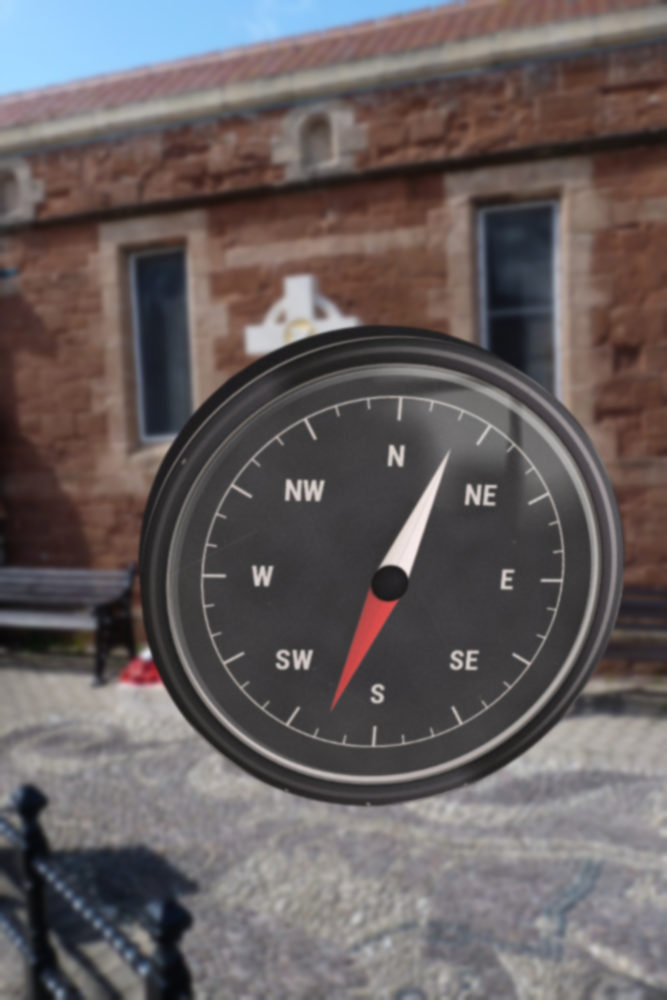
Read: 200°
